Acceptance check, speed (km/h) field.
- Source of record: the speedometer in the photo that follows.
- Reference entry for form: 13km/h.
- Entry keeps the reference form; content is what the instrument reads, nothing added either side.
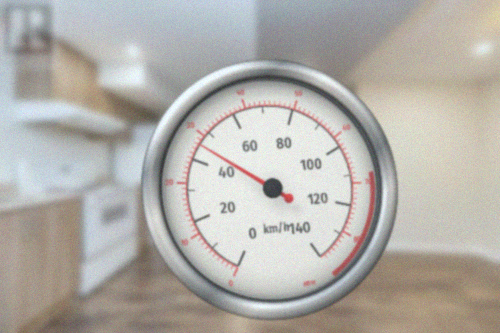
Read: 45km/h
